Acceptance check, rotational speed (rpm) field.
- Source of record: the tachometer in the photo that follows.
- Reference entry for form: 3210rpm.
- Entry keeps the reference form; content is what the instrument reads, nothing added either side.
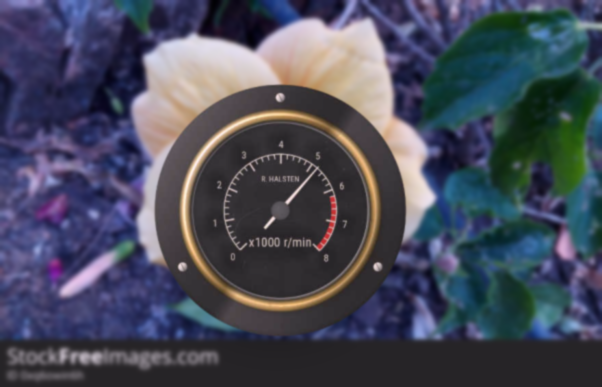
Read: 5200rpm
